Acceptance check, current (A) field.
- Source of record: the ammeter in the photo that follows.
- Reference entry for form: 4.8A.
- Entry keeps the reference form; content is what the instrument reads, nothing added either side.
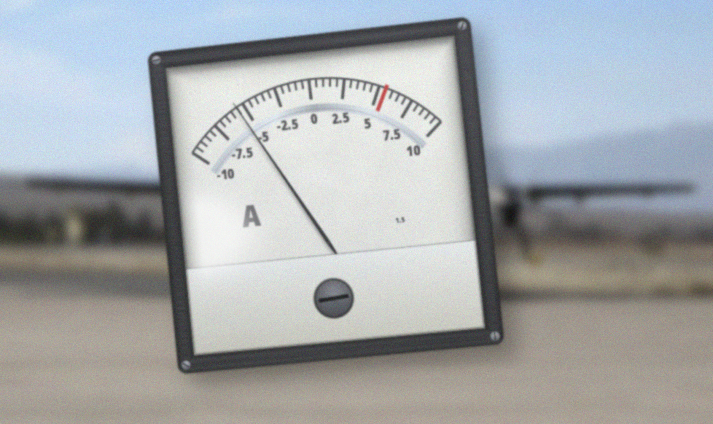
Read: -5.5A
